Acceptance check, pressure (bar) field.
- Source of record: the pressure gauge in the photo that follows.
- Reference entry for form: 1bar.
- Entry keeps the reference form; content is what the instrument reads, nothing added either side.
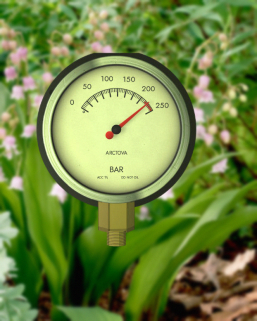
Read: 225bar
